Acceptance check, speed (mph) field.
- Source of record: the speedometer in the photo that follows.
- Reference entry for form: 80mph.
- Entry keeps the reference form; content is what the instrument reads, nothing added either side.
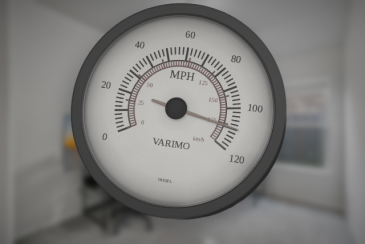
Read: 110mph
